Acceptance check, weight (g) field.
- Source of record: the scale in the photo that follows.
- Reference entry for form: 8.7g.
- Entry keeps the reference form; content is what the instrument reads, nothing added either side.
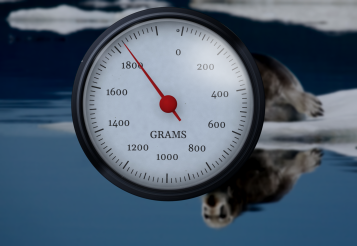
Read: 1840g
